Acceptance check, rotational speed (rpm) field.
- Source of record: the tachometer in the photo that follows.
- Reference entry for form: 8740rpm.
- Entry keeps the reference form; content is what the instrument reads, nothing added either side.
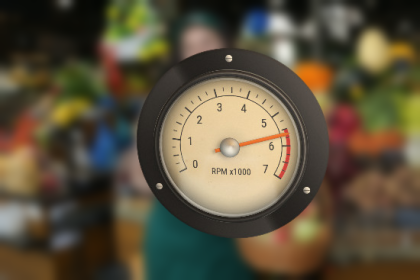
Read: 5625rpm
